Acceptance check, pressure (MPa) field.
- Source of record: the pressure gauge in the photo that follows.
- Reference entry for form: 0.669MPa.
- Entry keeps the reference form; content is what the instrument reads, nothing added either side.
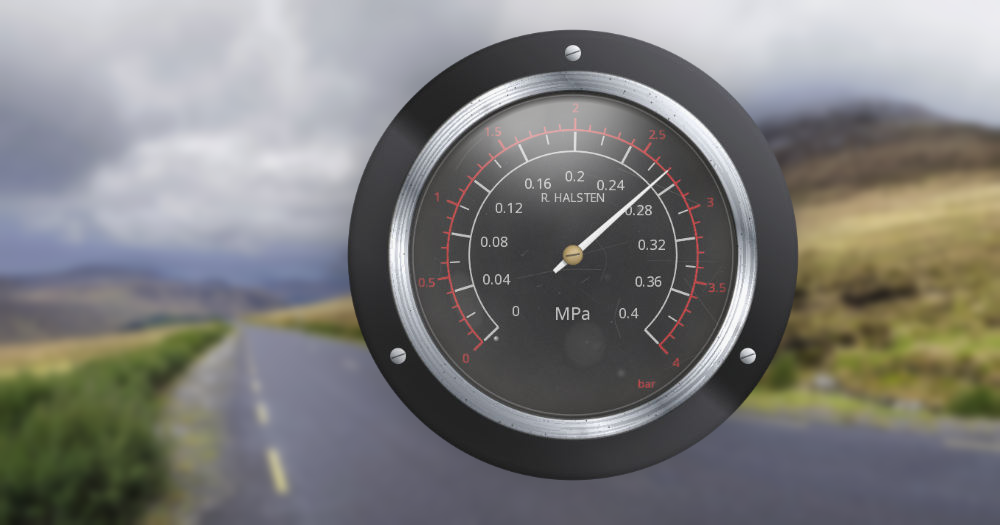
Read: 0.27MPa
